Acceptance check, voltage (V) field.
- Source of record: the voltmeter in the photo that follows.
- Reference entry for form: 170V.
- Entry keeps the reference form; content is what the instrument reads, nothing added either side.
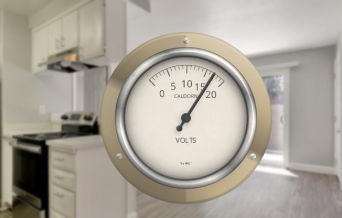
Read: 17V
